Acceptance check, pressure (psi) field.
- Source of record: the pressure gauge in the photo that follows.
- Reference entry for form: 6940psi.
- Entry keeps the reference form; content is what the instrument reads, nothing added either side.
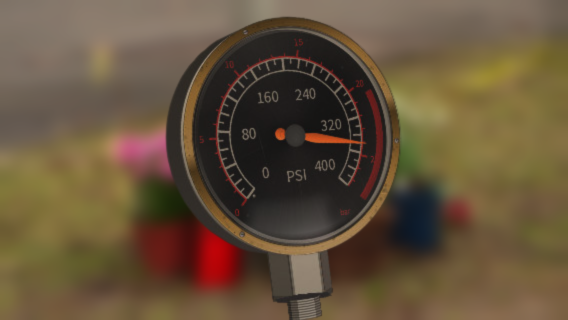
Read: 350psi
